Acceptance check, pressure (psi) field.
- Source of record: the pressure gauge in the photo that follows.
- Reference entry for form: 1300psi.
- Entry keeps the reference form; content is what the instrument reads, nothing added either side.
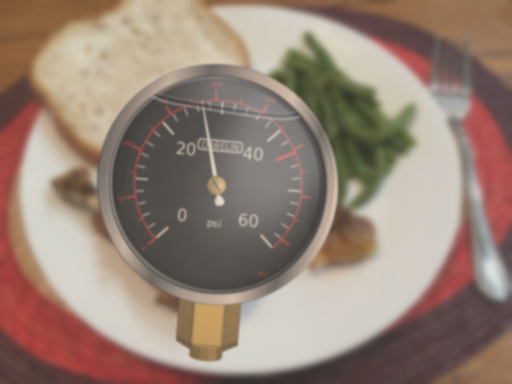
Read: 27psi
